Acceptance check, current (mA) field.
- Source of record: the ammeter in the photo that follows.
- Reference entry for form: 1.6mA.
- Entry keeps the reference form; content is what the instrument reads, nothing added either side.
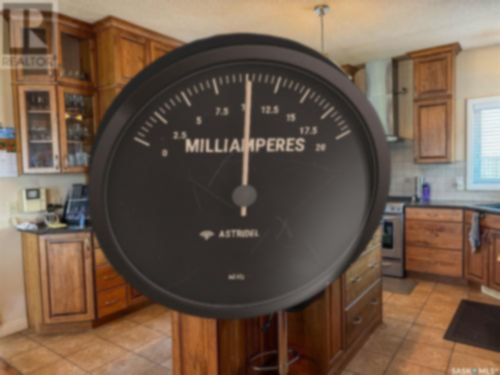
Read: 10mA
